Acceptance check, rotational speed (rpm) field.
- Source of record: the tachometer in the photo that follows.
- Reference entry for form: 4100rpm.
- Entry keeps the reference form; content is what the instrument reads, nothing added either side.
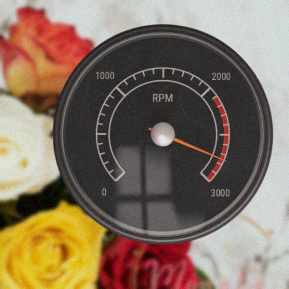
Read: 2750rpm
